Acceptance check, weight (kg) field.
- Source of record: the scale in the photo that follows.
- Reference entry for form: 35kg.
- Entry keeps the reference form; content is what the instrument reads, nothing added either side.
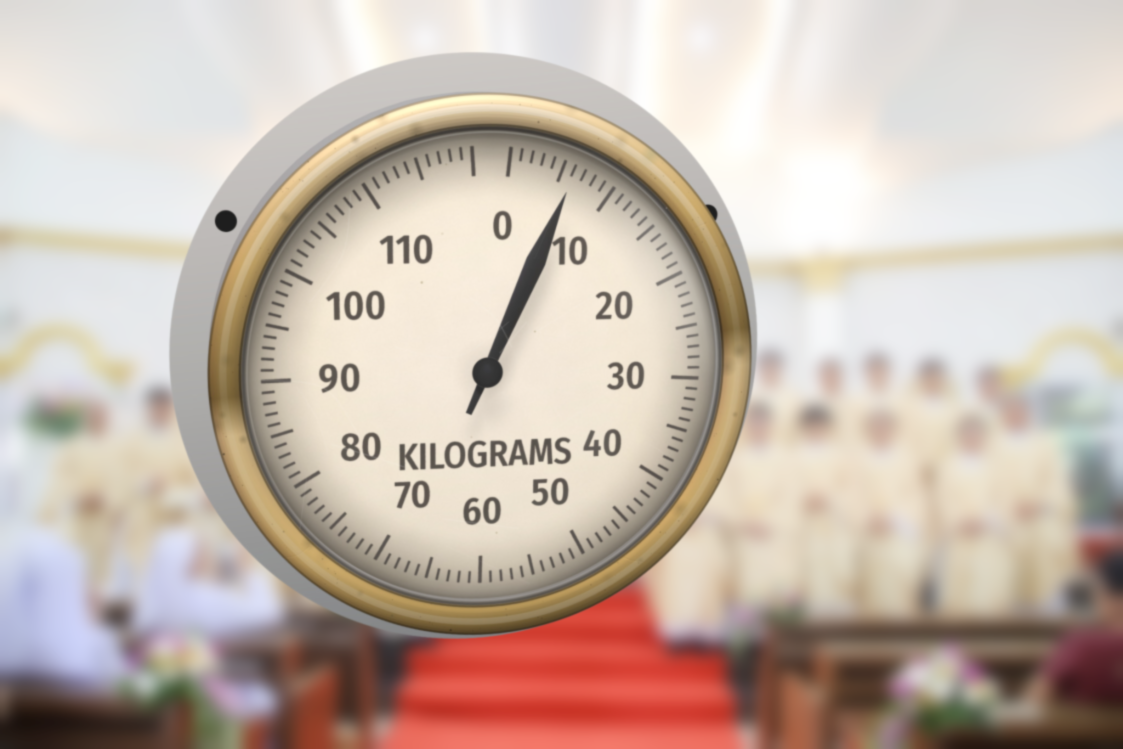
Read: 6kg
